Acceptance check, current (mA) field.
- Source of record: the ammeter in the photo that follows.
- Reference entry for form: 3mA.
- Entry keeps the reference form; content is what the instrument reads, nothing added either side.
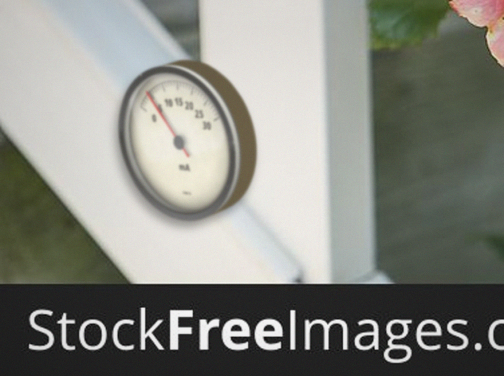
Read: 5mA
